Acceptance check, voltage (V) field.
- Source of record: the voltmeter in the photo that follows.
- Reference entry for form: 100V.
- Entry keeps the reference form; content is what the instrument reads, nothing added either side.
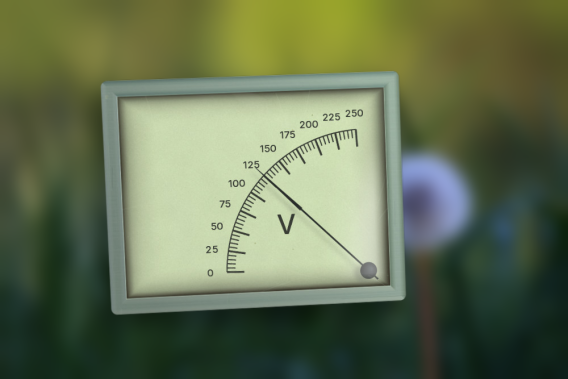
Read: 125V
